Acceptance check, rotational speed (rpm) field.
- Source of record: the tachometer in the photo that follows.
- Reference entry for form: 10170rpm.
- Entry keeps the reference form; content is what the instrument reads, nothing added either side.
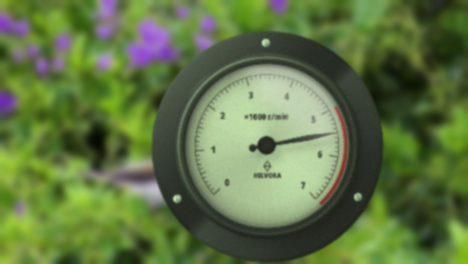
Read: 5500rpm
